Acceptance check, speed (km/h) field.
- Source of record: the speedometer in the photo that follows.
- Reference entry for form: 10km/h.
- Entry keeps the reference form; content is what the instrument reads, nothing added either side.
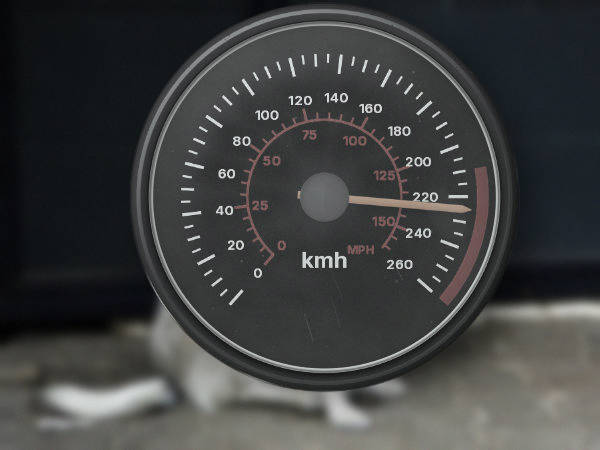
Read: 225km/h
